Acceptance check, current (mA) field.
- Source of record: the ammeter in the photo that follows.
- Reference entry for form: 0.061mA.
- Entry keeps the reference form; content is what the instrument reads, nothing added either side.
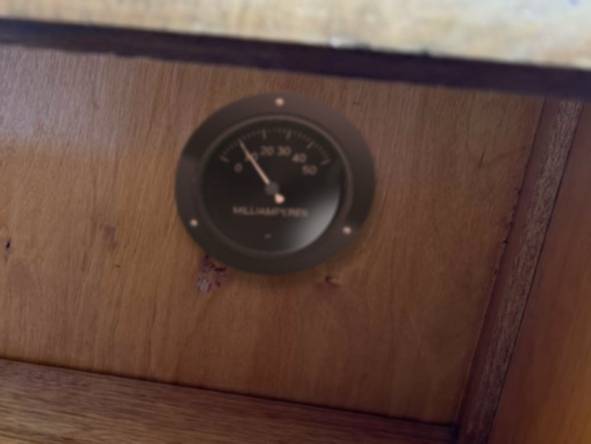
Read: 10mA
